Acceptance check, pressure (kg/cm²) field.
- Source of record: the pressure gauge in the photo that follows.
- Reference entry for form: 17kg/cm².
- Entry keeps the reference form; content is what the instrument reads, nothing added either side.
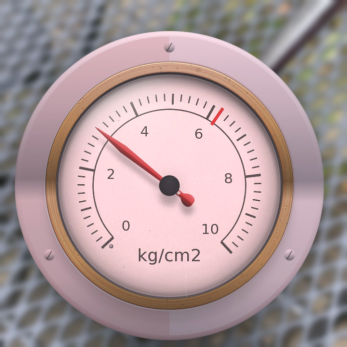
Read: 3kg/cm²
